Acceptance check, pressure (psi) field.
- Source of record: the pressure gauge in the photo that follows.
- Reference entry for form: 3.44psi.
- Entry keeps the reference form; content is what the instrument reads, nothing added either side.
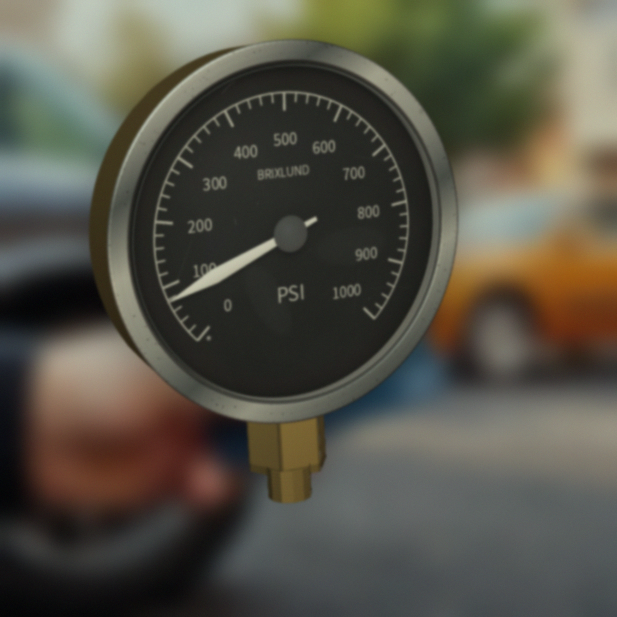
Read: 80psi
